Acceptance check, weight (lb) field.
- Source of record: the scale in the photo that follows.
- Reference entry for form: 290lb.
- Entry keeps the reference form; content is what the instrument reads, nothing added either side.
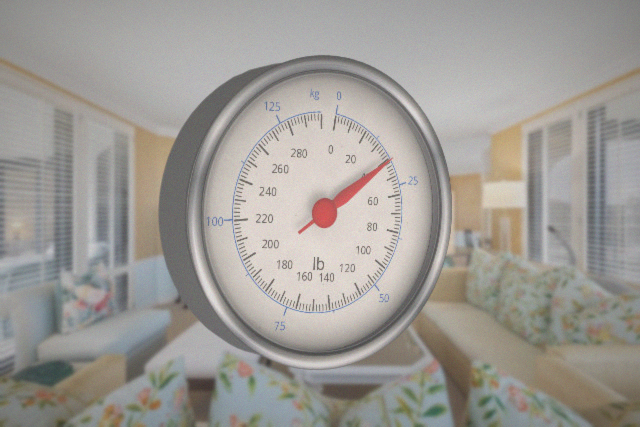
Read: 40lb
